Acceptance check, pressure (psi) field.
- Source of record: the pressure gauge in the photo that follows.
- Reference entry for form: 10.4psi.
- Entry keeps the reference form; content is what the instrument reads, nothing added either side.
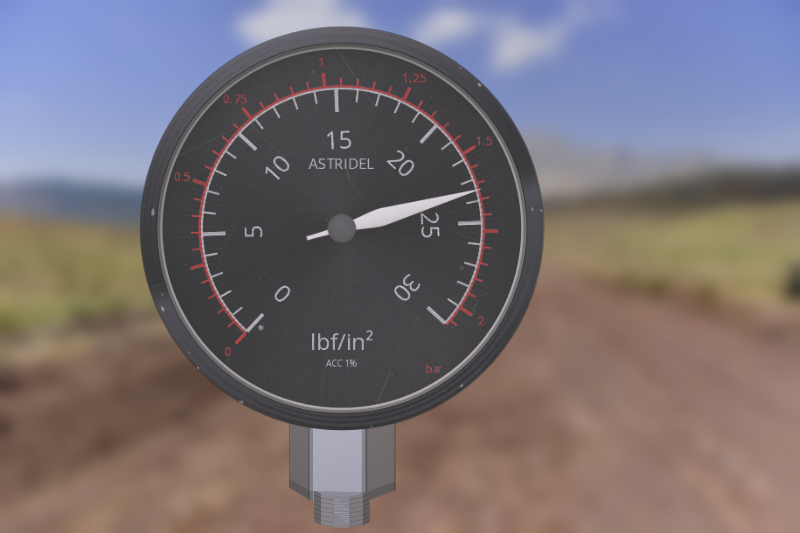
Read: 23.5psi
